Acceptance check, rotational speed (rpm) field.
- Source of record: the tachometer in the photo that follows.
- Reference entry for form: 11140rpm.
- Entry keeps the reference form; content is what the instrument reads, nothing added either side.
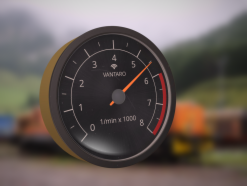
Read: 5500rpm
